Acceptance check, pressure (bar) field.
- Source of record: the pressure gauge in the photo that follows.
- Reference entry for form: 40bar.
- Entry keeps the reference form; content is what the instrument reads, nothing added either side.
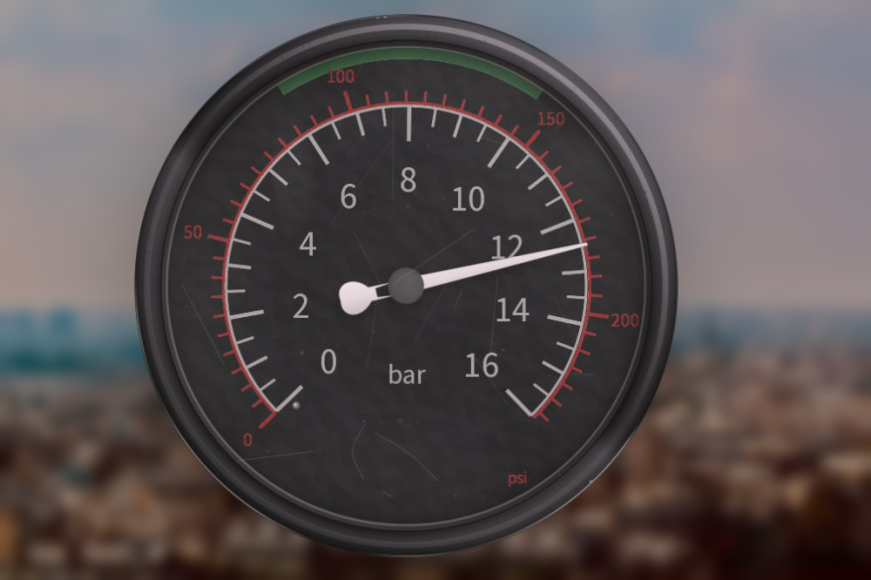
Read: 12.5bar
